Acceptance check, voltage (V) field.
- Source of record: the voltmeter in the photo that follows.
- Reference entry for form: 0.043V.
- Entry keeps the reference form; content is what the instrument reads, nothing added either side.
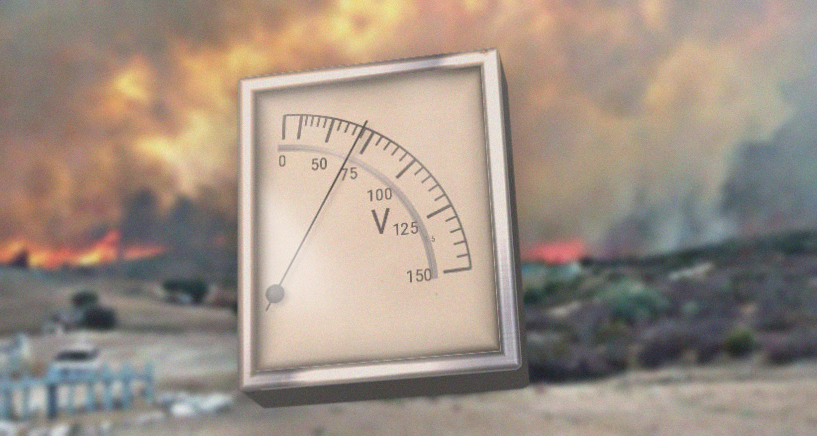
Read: 70V
